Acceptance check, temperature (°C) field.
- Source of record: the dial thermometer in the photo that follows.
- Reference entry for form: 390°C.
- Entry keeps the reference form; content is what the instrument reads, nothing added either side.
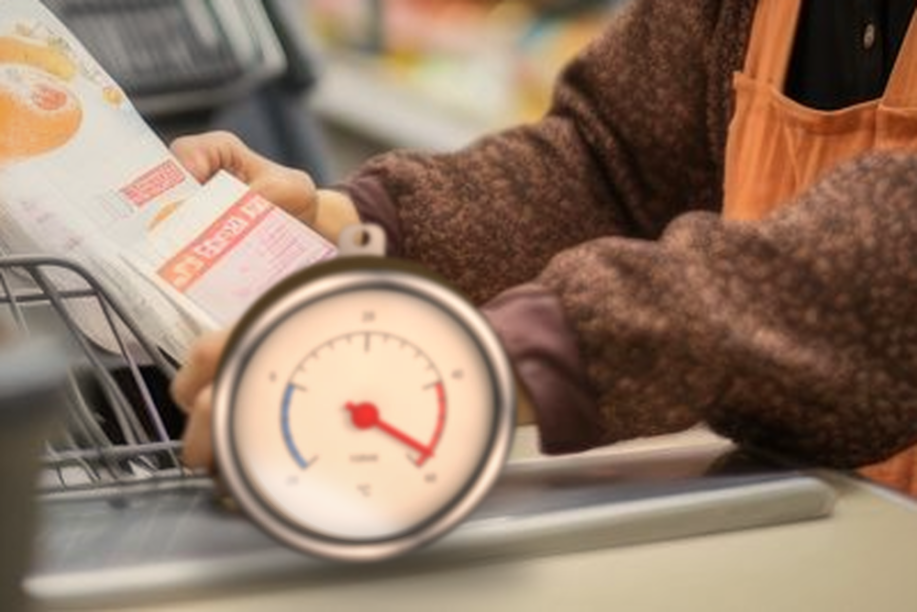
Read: 56°C
